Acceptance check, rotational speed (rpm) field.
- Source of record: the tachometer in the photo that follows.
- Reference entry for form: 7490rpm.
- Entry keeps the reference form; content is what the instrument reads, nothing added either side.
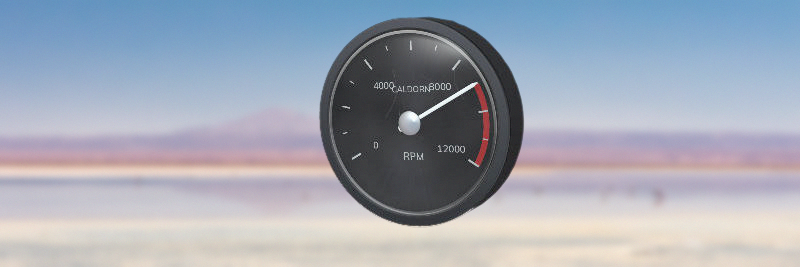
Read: 9000rpm
